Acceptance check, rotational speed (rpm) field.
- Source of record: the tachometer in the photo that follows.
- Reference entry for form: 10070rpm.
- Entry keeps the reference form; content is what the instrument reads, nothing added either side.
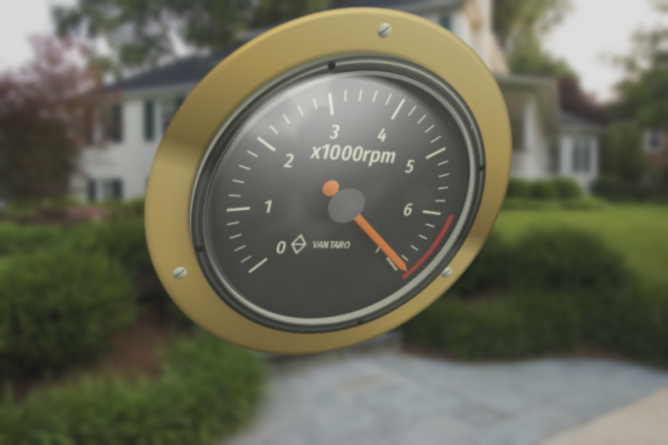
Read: 6900rpm
